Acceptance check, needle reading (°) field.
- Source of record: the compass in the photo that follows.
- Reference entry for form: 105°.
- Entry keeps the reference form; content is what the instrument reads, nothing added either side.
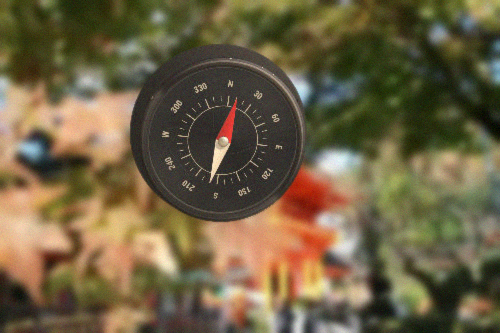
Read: 10°
